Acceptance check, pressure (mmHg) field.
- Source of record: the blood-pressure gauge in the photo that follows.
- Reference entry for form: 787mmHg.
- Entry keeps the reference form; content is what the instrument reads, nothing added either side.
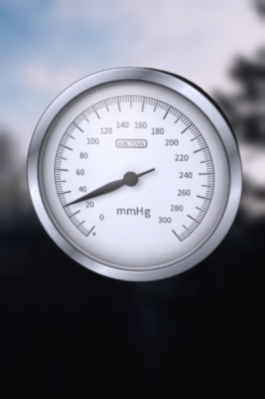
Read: 30mmHg
